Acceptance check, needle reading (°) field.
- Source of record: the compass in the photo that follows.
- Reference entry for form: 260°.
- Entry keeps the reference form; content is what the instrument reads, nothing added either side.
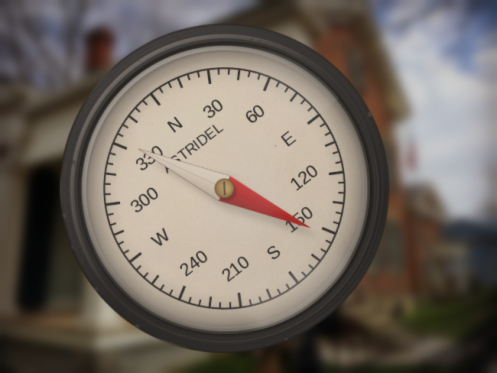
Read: 152.5°
